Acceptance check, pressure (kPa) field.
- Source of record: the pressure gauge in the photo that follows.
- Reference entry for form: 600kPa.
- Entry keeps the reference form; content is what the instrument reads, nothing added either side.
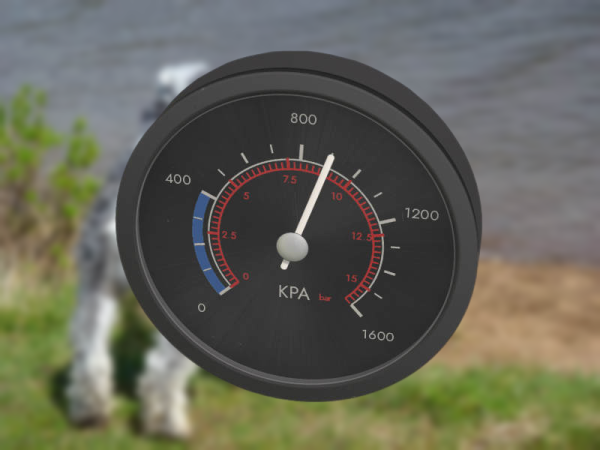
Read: 900kPa
